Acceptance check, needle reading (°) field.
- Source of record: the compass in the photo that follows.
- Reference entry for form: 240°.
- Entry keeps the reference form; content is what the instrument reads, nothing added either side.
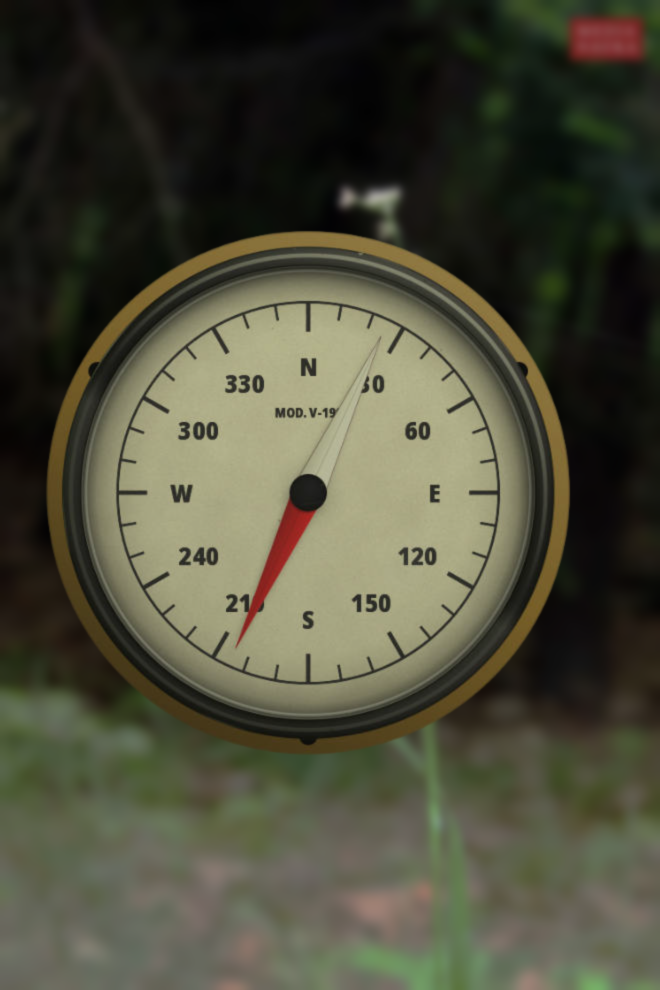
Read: 205°
